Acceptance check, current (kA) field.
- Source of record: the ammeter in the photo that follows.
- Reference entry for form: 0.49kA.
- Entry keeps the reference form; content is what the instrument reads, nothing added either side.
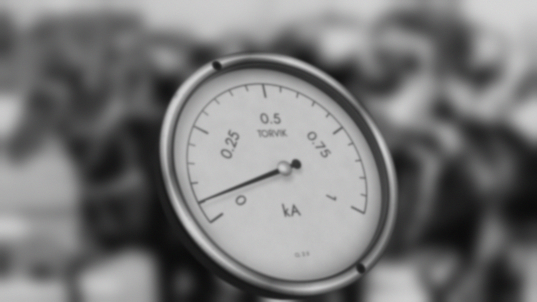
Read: 0.05kA
